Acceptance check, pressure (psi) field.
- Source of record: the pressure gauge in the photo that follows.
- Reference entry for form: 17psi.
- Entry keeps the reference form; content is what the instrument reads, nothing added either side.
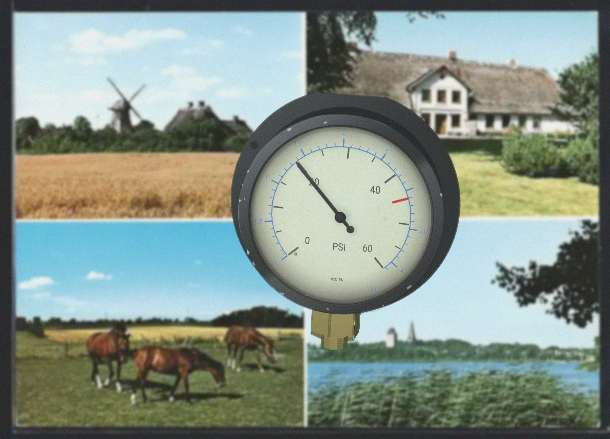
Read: 20psi
